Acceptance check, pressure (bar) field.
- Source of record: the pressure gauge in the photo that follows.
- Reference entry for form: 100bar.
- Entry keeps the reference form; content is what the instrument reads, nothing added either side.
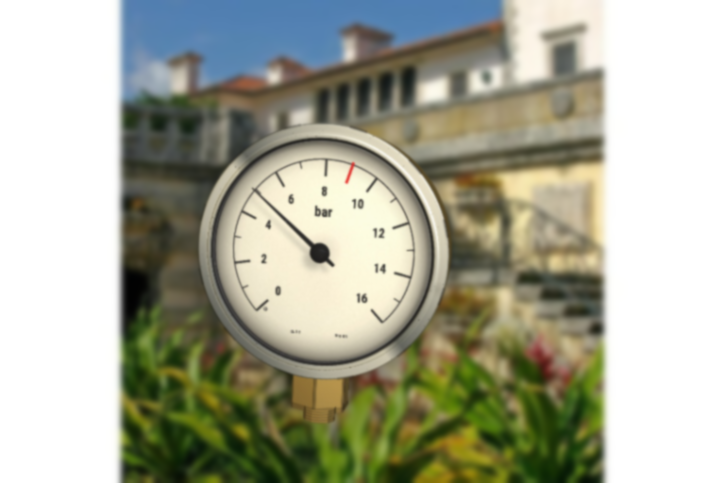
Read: 5bar
